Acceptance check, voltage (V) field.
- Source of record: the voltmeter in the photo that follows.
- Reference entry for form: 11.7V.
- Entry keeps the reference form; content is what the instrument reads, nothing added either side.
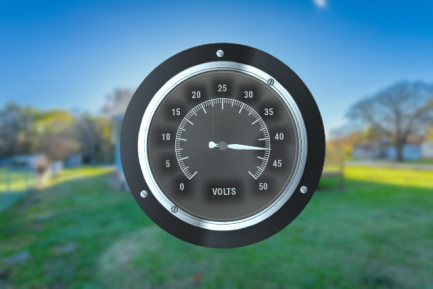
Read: 42.5V
